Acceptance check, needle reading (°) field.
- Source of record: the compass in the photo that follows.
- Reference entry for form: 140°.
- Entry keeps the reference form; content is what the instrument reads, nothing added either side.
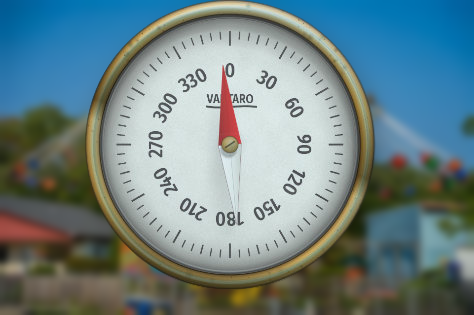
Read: 355°
